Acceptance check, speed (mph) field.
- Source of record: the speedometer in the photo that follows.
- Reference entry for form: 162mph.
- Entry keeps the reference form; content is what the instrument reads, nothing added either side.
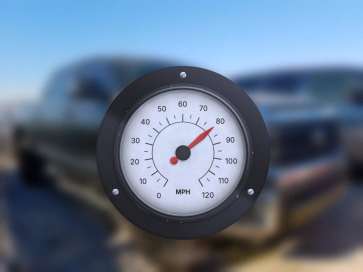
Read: 80mph
